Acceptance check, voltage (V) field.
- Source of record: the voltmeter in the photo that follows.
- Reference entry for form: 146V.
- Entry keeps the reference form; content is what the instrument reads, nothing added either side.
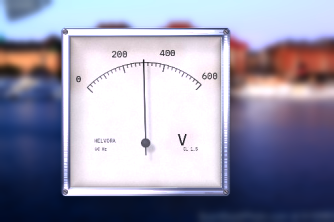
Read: 300V
